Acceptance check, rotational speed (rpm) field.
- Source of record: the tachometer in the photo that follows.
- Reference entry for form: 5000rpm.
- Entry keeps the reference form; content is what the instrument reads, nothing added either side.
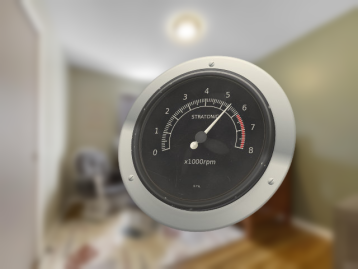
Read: 5500rpm
